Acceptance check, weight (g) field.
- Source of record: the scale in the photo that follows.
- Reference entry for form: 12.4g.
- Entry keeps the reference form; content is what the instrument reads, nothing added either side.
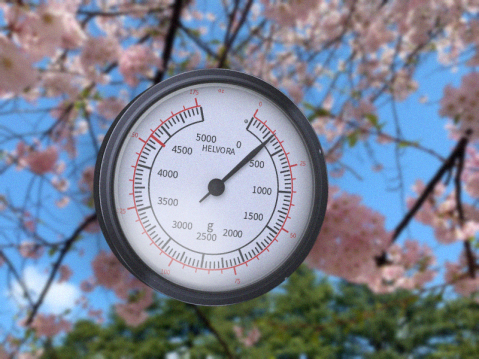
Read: 300g
